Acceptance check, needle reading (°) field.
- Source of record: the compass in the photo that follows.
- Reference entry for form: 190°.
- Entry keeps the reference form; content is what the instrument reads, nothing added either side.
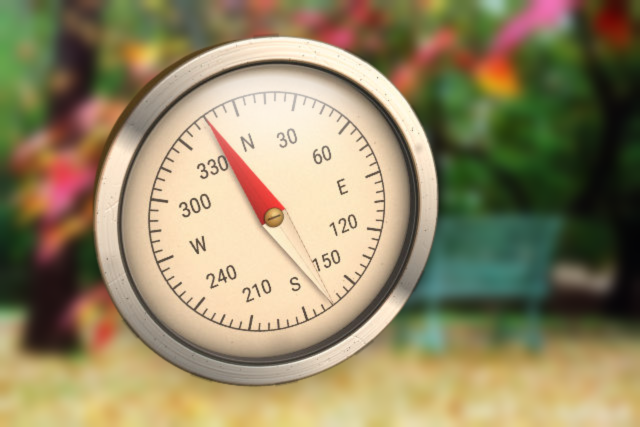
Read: 345°
